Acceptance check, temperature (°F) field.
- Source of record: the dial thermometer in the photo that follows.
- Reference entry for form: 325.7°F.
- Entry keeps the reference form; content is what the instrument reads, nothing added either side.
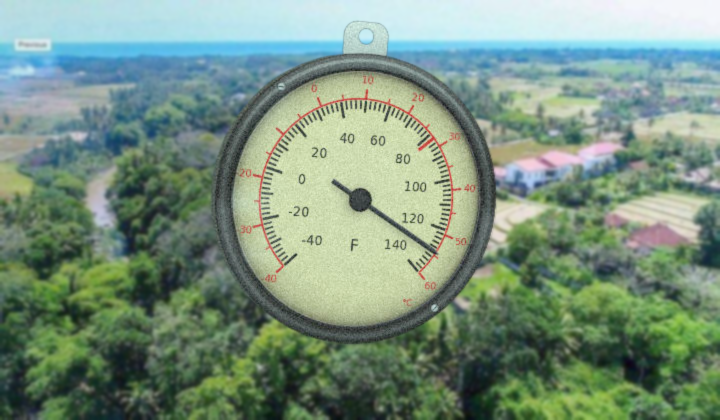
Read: 130°F
